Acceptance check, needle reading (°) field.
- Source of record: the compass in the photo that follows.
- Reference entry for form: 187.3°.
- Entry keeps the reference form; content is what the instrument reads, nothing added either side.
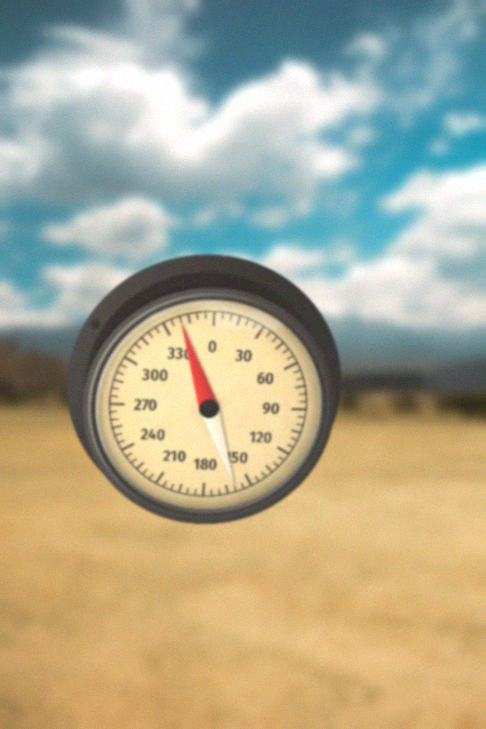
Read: 340°
